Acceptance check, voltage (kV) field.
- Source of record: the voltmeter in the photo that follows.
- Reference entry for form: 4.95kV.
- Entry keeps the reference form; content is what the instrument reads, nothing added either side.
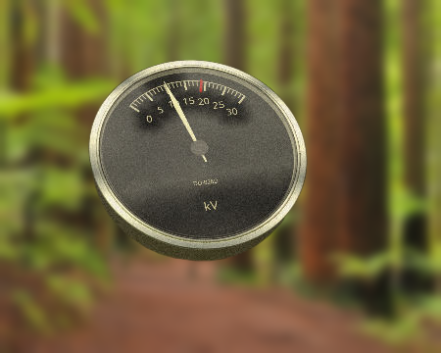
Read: 10kV
